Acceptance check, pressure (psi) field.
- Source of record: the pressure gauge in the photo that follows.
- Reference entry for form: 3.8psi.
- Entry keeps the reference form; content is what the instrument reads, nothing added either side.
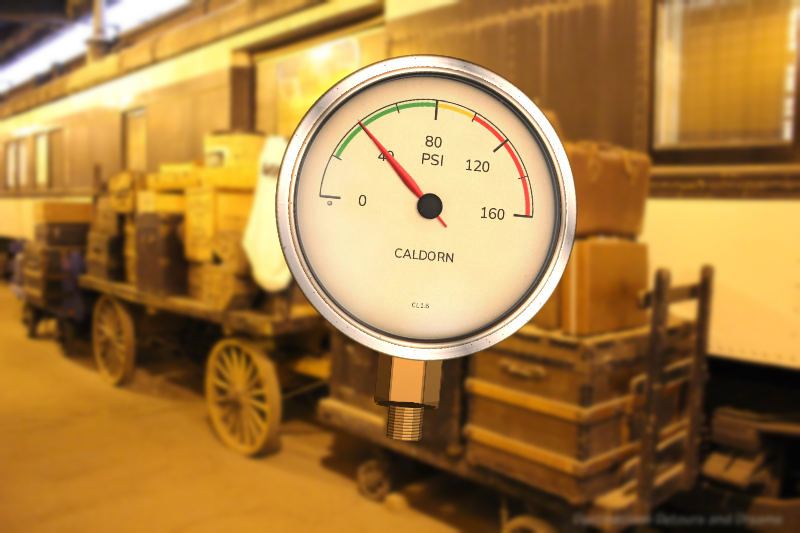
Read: 40psi
